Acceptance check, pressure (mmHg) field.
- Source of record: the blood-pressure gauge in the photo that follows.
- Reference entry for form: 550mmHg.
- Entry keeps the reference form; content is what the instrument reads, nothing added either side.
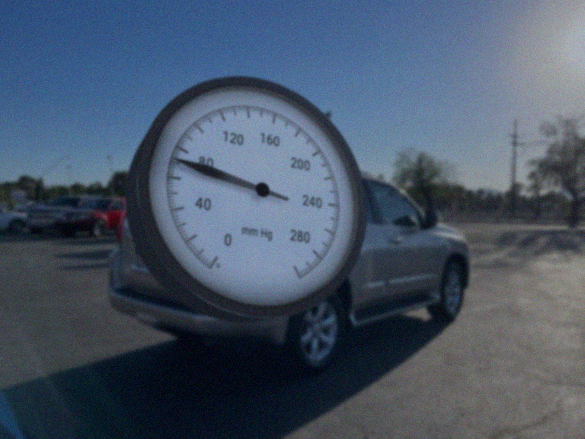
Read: 70mmHg
